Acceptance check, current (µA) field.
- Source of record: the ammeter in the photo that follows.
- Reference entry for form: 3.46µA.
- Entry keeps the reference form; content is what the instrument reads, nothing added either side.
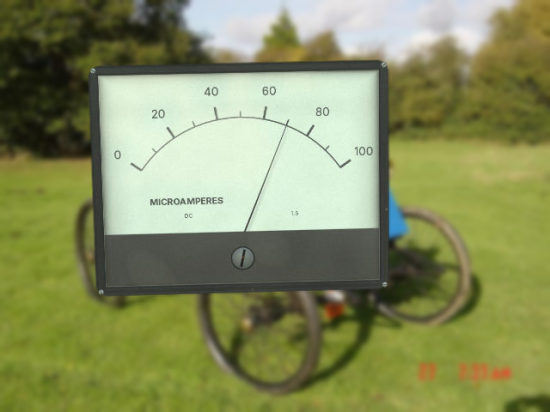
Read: 70µA
